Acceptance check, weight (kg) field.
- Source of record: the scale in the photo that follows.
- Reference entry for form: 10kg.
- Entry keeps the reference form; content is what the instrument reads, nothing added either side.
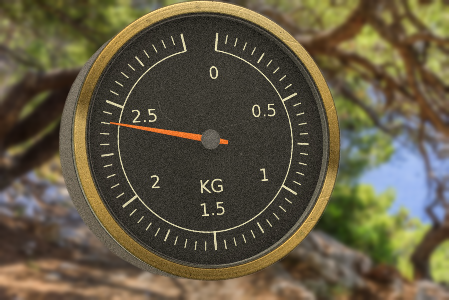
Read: 2.4kg
